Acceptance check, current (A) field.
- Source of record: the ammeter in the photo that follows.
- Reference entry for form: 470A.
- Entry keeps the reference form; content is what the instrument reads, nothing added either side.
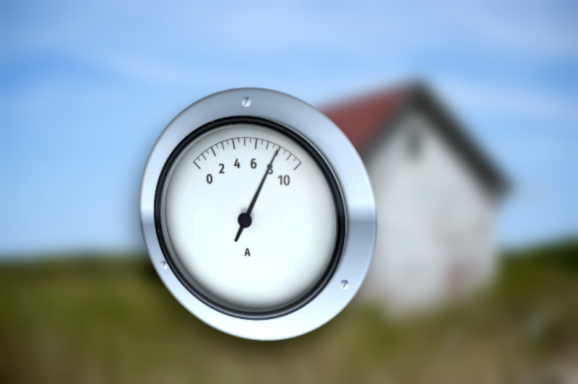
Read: 8A
